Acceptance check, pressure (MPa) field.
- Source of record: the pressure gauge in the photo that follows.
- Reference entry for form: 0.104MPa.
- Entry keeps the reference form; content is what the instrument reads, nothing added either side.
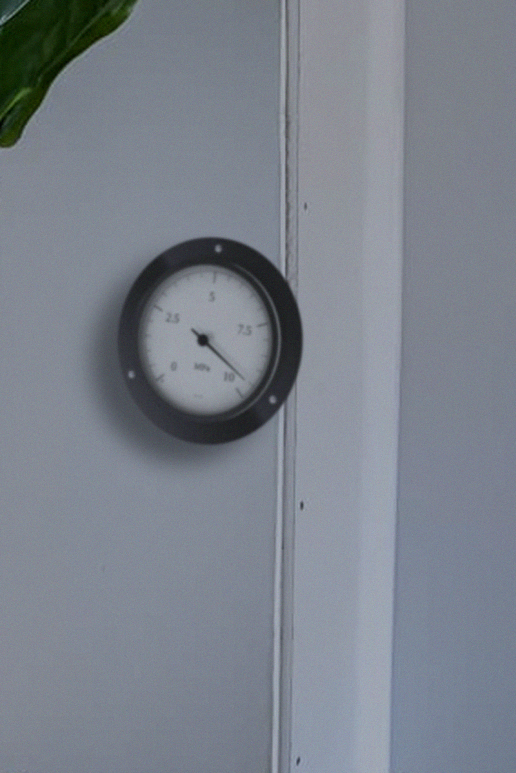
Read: 9.5MPa
